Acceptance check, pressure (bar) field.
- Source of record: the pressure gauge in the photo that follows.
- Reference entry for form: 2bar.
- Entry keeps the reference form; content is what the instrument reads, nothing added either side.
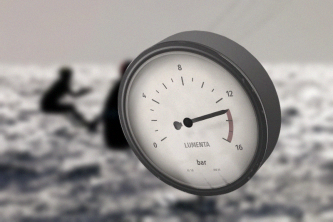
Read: 13bar
